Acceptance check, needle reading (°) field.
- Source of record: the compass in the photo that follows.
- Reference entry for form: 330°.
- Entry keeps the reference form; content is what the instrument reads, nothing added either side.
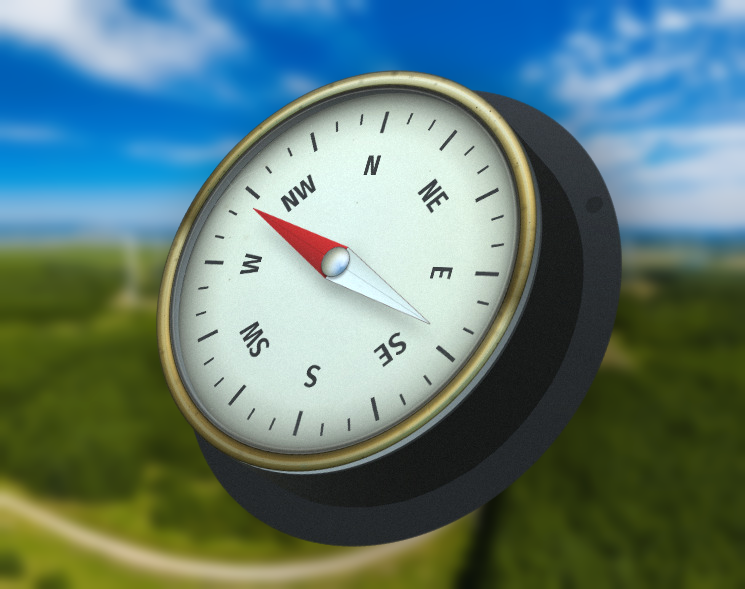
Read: 295°
